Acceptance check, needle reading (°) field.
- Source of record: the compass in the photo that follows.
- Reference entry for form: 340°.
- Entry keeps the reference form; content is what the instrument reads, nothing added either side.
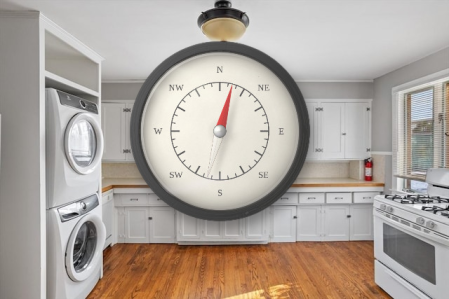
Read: 15°
